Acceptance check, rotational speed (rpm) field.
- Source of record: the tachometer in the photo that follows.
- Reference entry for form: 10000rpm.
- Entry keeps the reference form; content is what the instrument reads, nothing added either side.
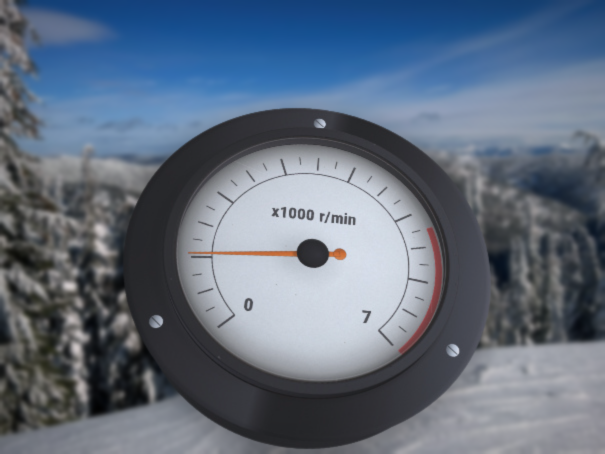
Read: 1000rpm
